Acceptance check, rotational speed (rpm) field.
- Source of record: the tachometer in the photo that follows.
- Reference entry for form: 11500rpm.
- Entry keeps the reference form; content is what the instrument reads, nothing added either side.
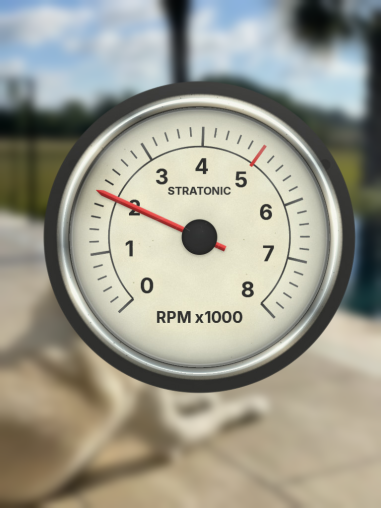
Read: 2000rpm
